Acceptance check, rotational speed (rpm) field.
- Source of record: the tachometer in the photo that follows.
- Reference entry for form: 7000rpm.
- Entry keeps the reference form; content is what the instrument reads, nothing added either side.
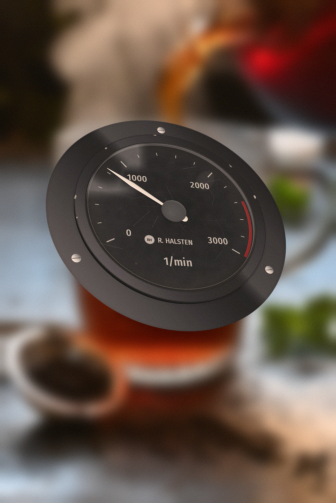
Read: 800rpm
